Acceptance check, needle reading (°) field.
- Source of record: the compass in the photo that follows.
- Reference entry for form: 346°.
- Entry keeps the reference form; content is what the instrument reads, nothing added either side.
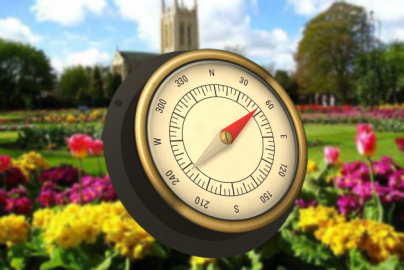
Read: 55°
